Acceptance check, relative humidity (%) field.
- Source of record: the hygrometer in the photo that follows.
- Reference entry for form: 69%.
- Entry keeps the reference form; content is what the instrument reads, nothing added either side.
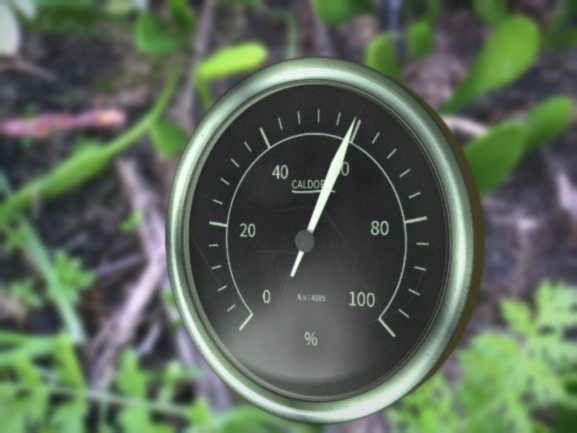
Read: 60%
